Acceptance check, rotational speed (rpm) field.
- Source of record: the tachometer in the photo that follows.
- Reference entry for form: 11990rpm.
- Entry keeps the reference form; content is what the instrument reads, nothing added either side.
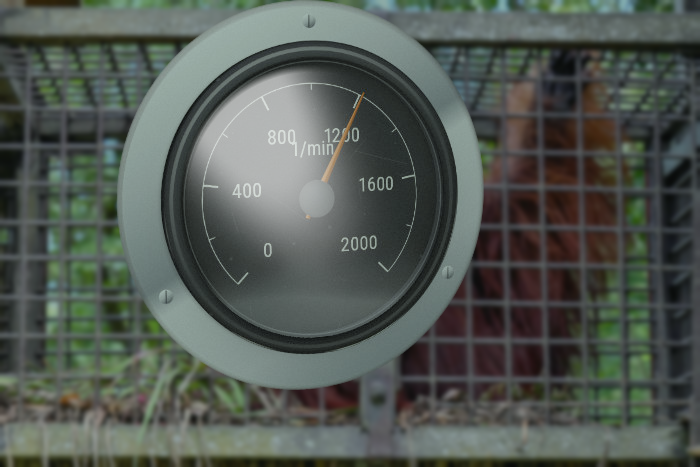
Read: 1200rpm
